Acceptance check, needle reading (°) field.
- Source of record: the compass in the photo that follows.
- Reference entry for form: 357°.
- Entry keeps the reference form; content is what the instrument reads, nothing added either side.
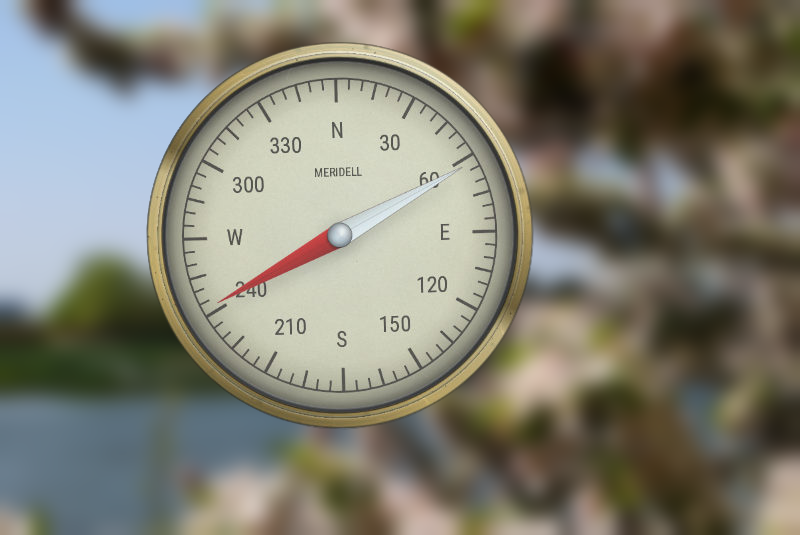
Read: 242.5°
